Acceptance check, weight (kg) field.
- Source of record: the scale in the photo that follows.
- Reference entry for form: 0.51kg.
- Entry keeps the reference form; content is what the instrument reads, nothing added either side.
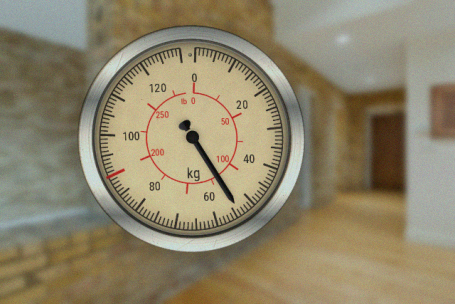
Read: 54kg
